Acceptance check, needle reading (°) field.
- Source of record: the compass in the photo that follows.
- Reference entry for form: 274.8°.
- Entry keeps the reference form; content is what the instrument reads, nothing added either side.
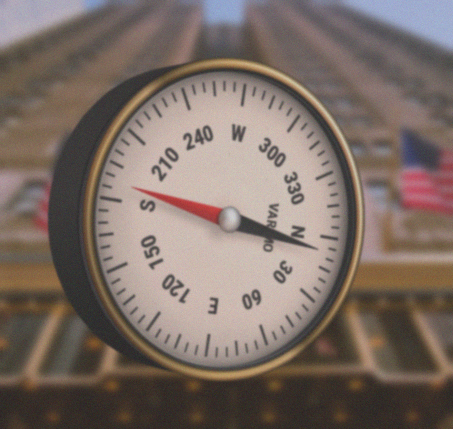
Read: 187.5°
